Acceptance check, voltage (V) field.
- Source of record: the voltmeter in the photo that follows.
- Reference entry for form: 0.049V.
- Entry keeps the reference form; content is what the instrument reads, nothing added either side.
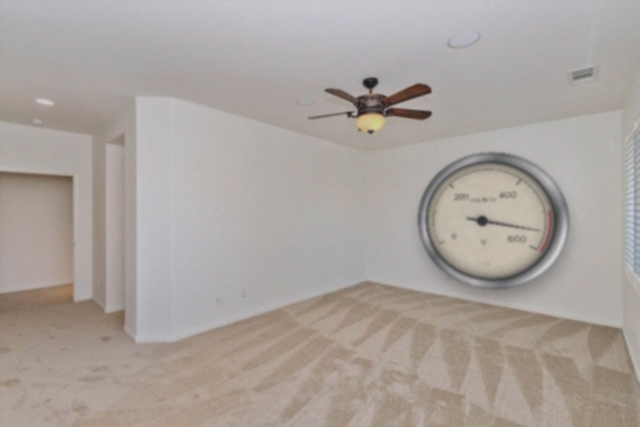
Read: 550V
